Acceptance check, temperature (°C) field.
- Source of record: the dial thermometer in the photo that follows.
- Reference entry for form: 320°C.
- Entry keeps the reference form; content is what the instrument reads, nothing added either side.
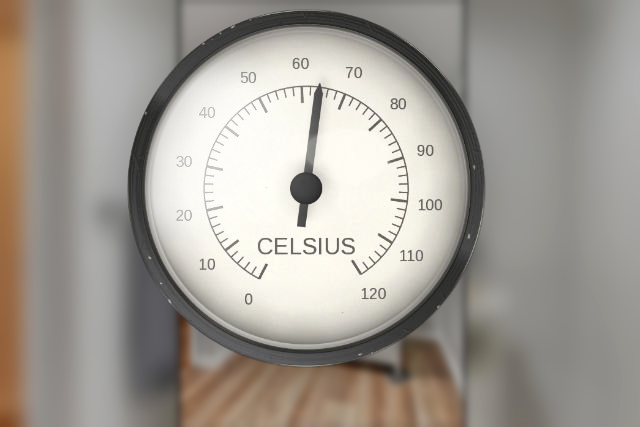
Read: 64°C
